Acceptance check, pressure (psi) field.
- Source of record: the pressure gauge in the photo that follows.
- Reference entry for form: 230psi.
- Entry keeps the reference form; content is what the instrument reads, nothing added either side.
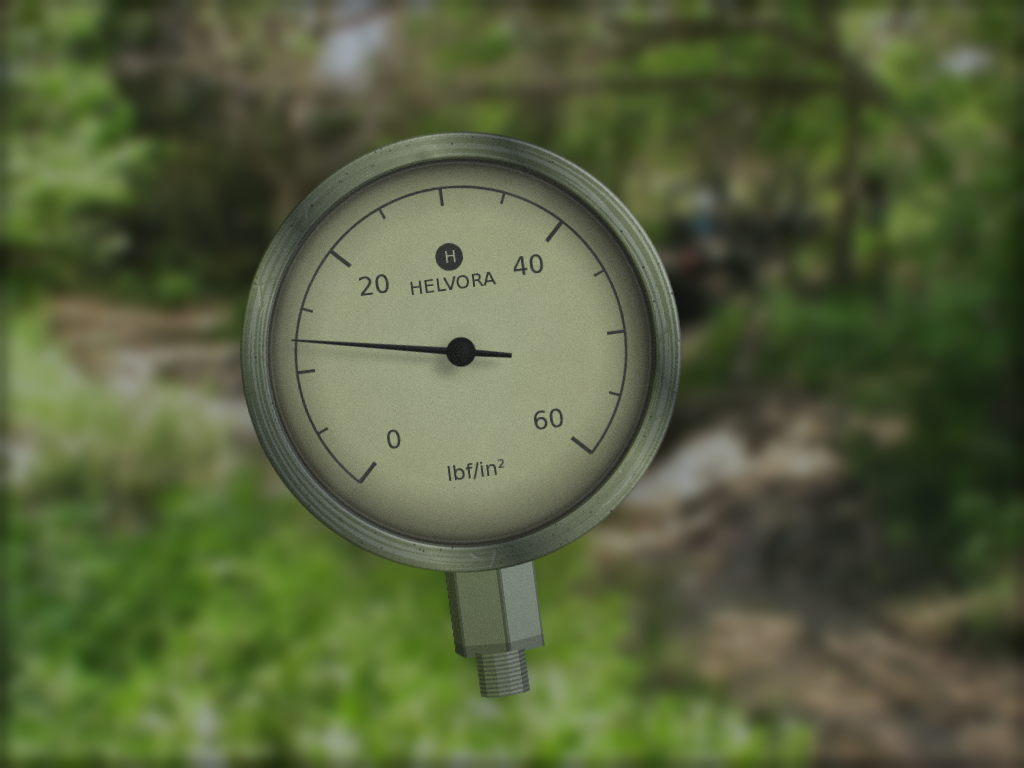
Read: 12.5psi
